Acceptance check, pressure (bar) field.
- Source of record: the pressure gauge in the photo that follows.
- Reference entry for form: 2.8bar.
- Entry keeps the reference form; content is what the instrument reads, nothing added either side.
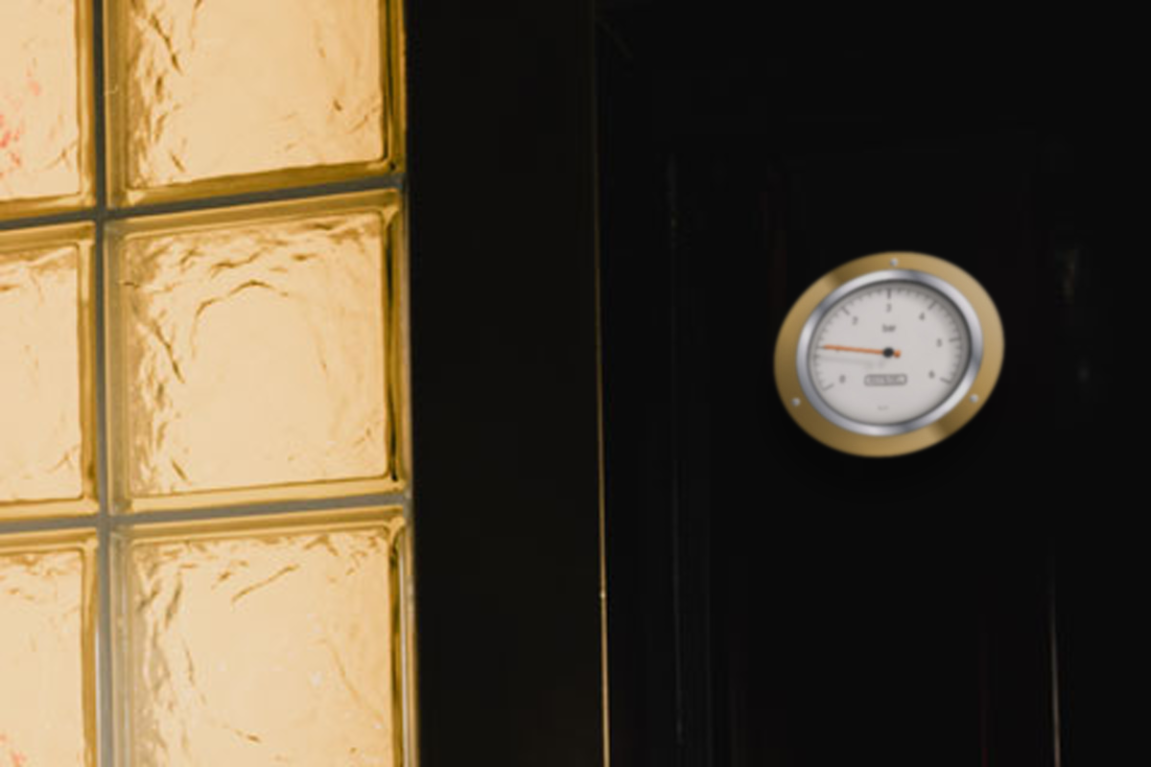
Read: 1bar
